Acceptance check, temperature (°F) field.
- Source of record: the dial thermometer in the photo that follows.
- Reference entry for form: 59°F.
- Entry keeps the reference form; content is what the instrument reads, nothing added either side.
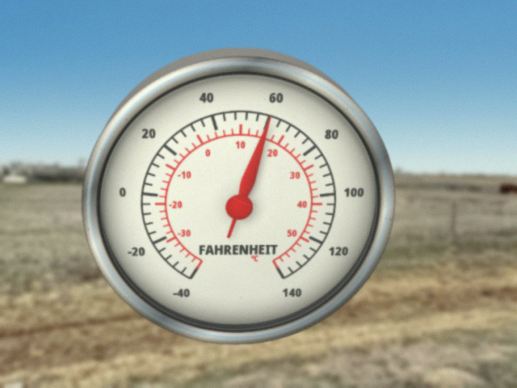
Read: 60°F
